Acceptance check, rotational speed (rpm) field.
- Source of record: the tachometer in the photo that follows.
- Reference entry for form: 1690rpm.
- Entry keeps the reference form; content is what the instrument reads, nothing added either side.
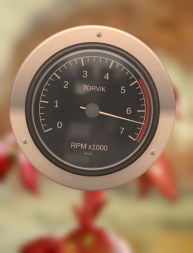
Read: 6400rpm
